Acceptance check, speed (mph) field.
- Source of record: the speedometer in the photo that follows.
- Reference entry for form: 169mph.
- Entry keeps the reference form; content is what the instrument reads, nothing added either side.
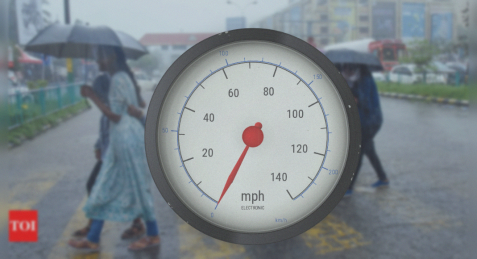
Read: 0mph
